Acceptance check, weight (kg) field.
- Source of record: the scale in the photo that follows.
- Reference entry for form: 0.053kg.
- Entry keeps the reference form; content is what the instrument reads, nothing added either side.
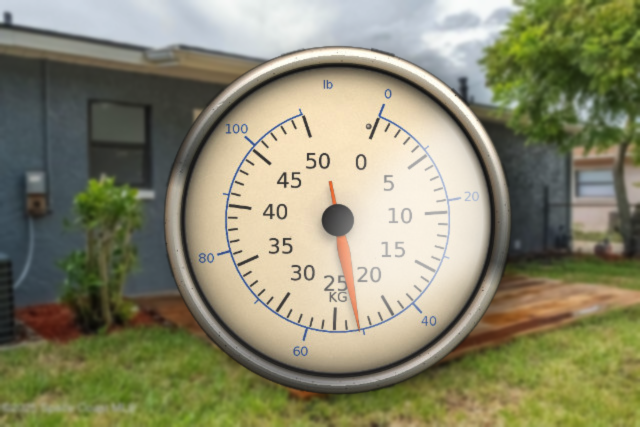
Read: 23kg
